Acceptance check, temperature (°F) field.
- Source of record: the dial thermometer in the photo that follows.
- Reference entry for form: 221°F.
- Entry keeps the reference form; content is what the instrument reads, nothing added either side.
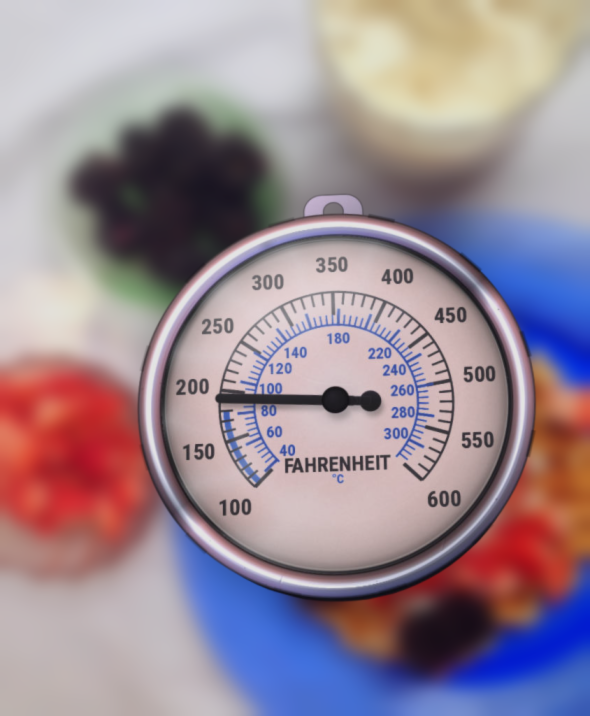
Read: 190°F
